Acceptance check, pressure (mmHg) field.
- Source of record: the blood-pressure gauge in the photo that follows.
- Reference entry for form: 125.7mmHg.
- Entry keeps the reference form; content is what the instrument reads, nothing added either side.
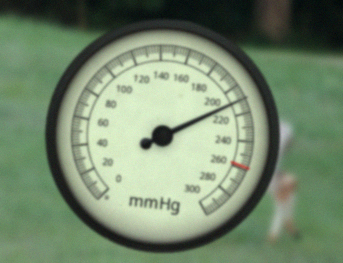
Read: 210mmHg
